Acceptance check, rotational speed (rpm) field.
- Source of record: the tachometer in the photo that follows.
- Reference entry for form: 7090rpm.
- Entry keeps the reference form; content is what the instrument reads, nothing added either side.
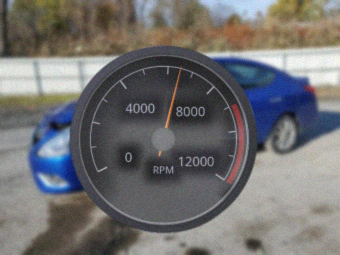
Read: 6500rpm
